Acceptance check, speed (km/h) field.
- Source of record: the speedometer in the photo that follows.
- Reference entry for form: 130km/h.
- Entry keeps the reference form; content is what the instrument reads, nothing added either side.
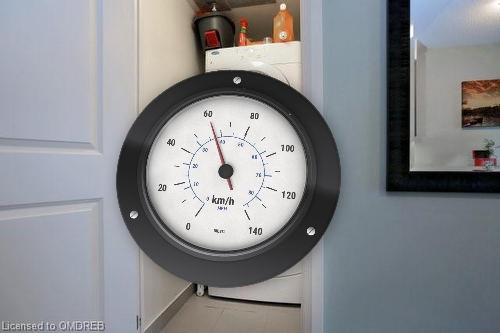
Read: 60km/h
